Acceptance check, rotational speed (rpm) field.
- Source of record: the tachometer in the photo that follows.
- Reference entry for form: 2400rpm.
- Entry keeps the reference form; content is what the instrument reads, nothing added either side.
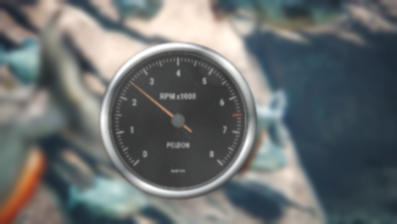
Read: 2500rpm
